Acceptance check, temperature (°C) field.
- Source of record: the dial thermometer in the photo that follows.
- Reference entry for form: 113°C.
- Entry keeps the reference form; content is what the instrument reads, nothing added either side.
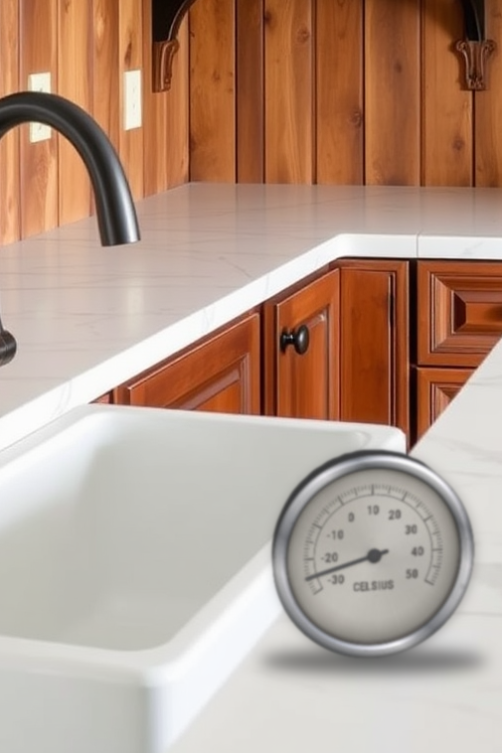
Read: -25°C
